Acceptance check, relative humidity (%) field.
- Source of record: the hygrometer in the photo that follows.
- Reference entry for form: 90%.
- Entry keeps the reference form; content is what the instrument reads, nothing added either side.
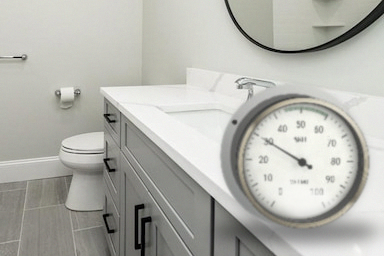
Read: 30%
